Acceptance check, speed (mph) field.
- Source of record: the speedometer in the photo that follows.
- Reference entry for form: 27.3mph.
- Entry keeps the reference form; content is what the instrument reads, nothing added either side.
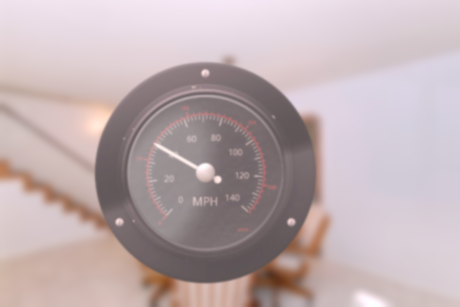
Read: 40mph
